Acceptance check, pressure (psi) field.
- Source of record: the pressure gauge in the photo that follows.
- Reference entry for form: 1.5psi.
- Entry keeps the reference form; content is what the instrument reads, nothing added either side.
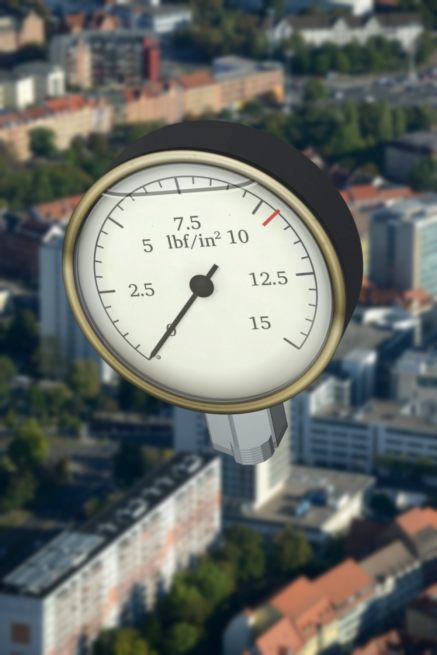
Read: 0psi
